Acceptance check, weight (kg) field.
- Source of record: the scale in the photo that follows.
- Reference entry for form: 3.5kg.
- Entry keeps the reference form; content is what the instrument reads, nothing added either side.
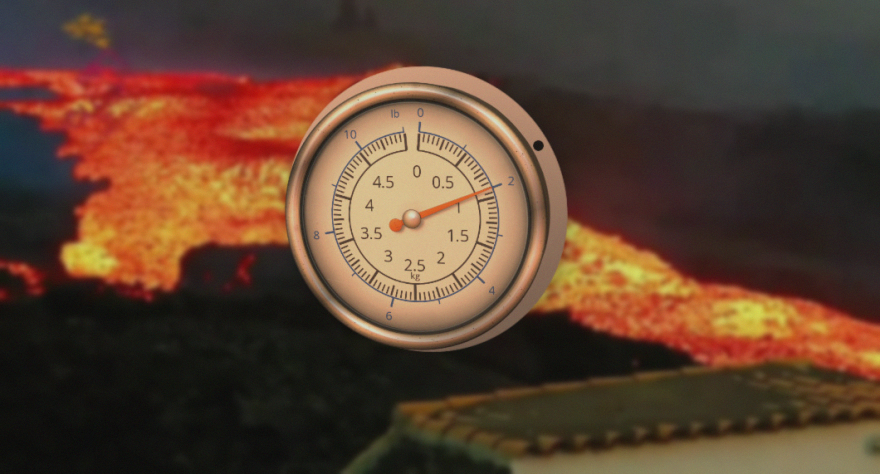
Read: 0.9kg
